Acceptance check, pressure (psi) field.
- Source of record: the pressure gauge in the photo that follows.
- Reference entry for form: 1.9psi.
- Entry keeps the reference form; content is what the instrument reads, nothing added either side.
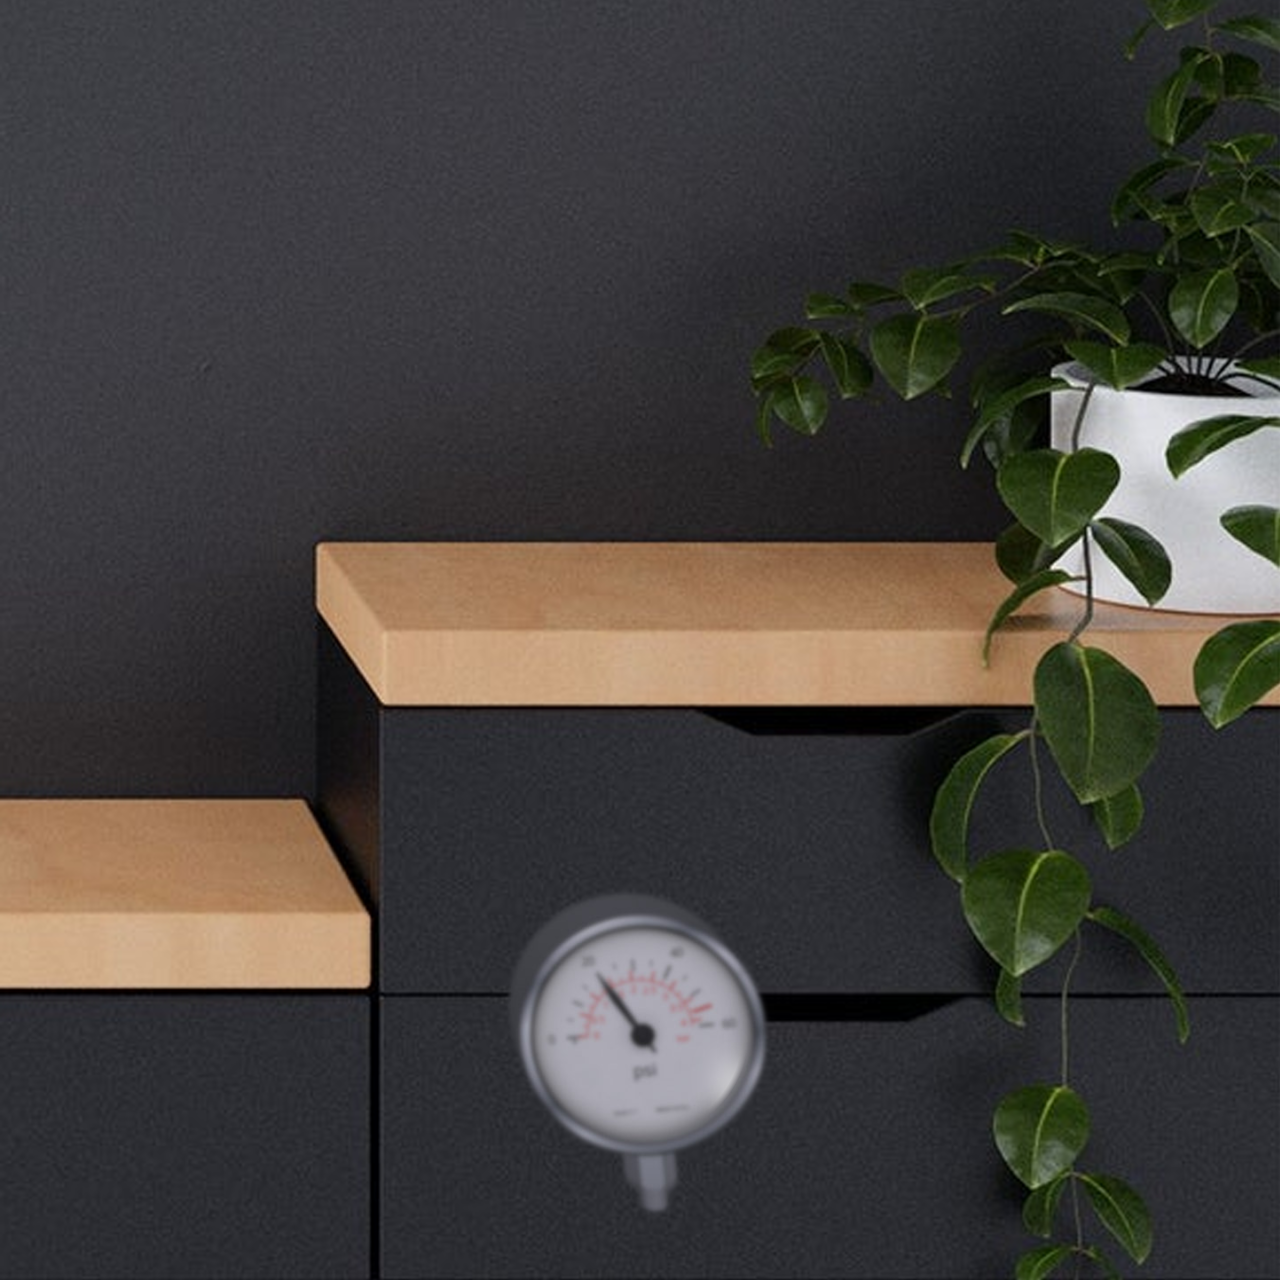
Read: 20psi
